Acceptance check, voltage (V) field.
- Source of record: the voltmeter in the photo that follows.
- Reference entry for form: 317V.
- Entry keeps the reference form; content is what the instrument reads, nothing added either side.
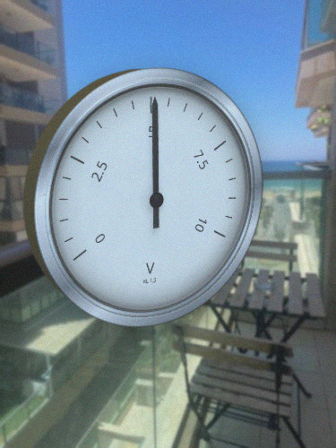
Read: 5V
